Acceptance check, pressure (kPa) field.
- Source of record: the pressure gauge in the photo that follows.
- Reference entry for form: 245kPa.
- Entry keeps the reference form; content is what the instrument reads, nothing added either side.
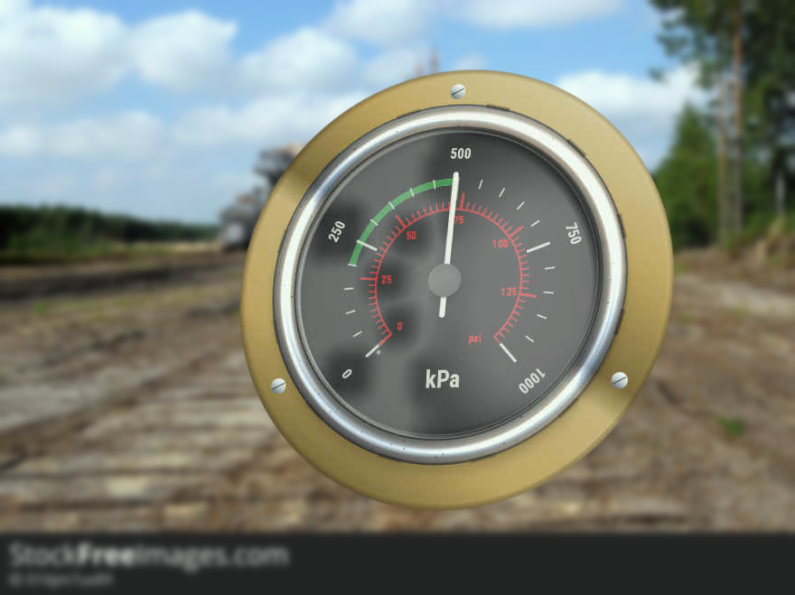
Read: 500kPa
